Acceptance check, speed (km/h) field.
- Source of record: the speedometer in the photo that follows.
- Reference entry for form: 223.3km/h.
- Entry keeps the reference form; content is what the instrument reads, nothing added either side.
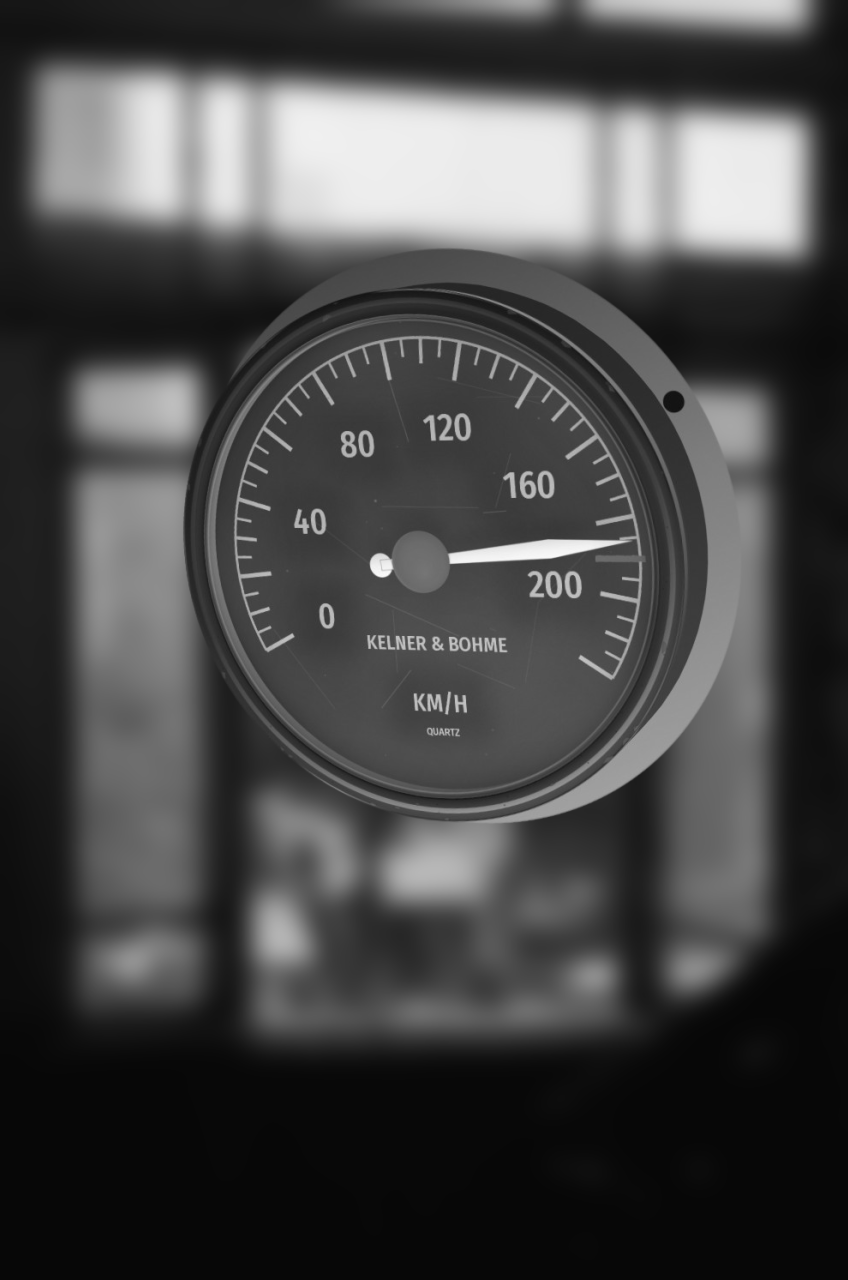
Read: 185km/h
